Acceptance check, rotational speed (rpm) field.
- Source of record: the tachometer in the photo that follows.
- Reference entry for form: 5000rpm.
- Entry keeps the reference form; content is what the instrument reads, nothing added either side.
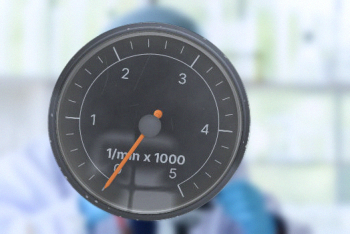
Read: 0rpm
